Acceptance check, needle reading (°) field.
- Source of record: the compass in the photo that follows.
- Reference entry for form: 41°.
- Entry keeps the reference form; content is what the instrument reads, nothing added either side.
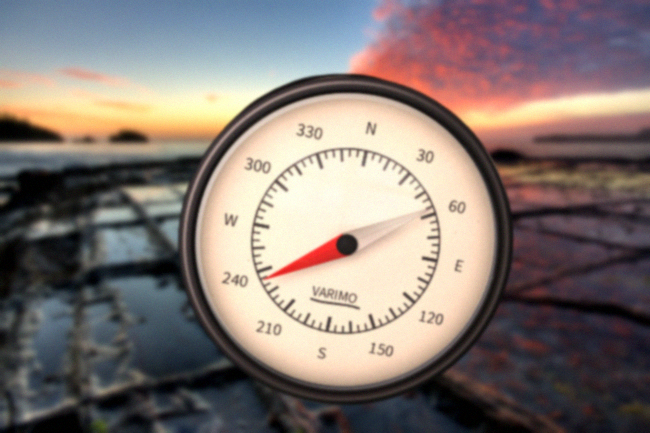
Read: 235°
